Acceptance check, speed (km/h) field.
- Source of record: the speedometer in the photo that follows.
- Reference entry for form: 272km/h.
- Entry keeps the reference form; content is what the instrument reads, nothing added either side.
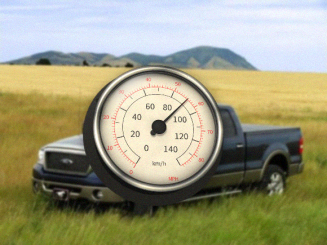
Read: 90km/h
